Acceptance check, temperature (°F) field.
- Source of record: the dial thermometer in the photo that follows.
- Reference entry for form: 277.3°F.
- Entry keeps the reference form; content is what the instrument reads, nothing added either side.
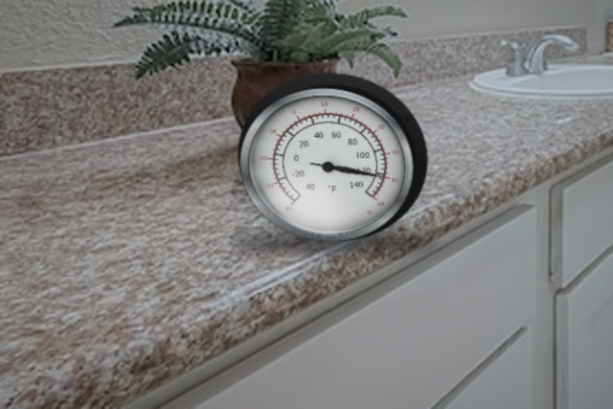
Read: 120°F
